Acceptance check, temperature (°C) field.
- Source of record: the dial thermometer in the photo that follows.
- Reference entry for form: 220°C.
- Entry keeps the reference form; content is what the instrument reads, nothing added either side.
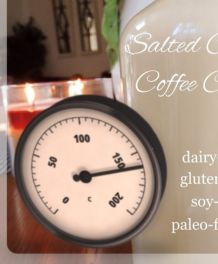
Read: 160°C
